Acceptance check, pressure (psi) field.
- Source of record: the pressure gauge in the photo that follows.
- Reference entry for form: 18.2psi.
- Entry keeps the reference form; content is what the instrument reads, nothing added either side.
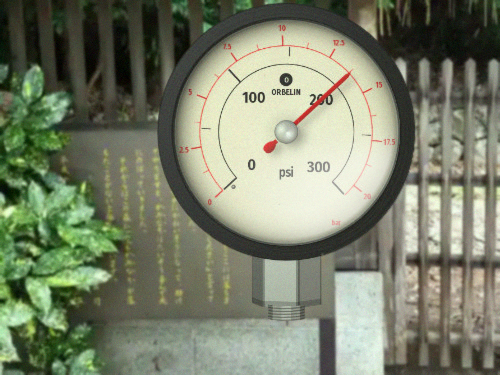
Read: 200psi
